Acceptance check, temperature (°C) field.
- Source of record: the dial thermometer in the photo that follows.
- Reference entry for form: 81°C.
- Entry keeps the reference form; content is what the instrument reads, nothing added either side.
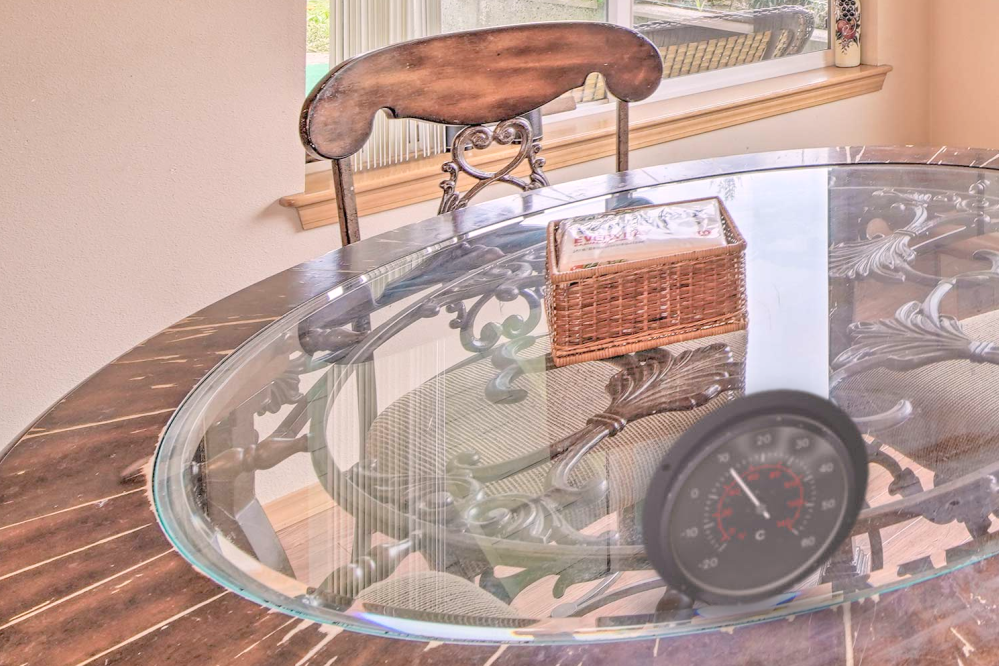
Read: 10°C
